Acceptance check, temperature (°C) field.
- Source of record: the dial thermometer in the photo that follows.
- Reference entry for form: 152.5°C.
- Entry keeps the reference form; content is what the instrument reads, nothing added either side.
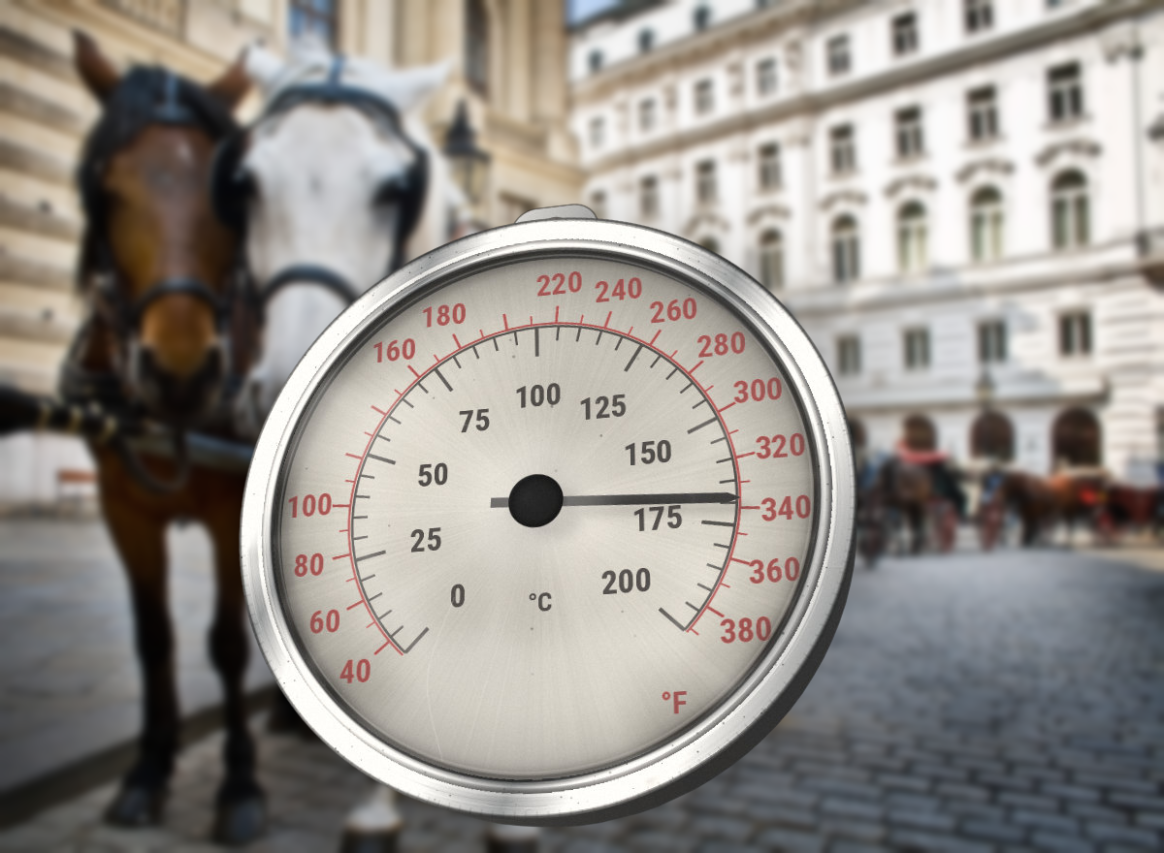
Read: 170°C
